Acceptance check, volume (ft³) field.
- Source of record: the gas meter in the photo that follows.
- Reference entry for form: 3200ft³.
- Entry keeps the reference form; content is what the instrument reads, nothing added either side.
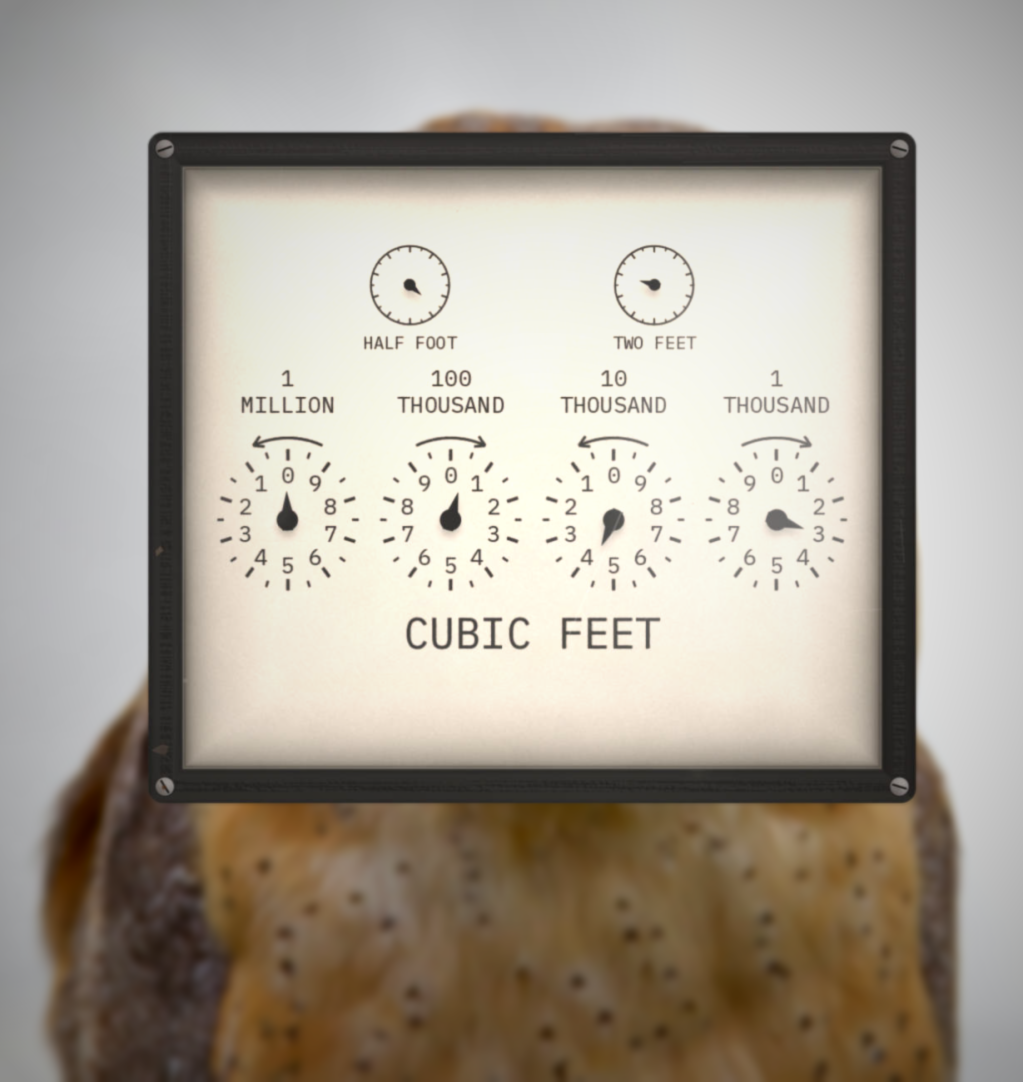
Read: 4300ft³
